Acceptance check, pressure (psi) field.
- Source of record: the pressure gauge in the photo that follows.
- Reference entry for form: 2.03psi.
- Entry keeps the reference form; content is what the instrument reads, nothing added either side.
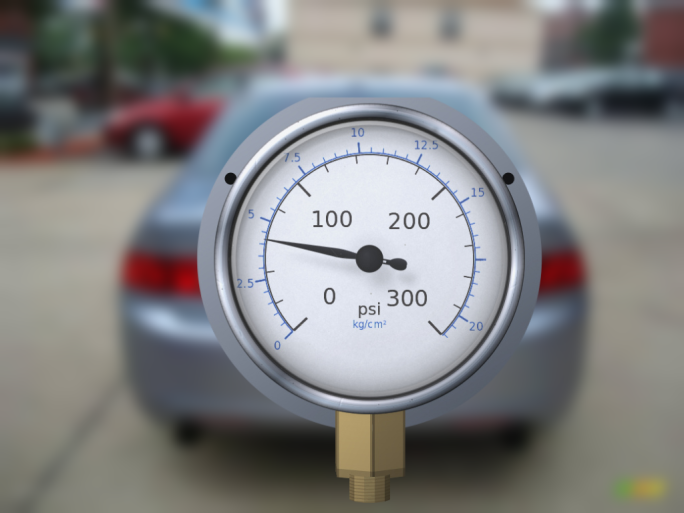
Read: 60psi
